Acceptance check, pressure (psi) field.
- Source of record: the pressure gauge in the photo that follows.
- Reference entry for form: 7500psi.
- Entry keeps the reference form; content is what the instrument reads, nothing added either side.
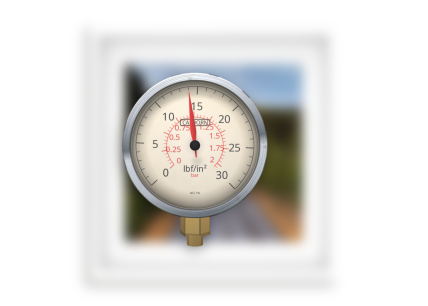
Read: 14psi
